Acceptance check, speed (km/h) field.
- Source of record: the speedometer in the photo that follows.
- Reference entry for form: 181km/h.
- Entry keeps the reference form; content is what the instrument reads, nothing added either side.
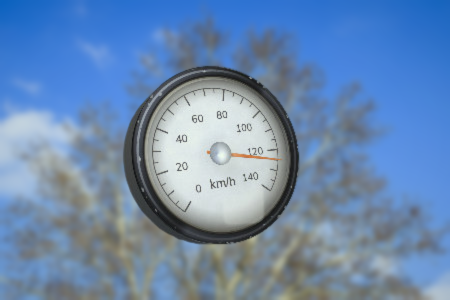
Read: 125km/h
